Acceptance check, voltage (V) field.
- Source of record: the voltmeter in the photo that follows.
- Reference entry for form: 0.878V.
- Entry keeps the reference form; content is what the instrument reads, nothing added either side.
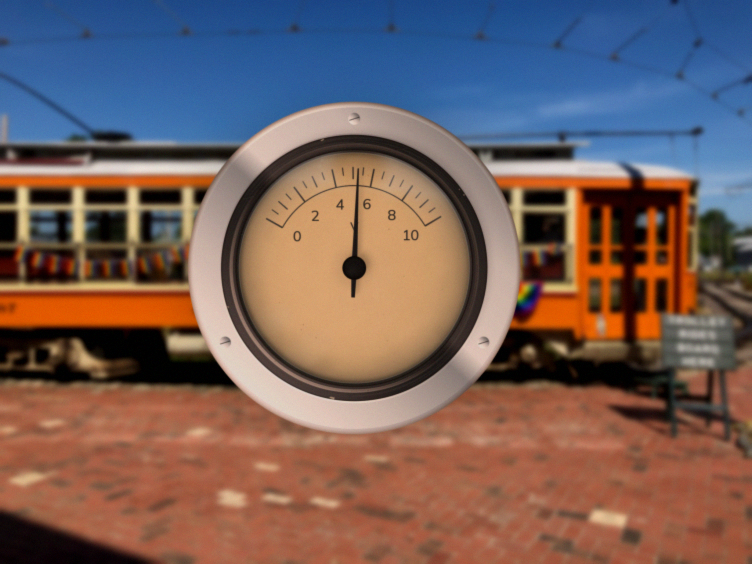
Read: 5.25V
